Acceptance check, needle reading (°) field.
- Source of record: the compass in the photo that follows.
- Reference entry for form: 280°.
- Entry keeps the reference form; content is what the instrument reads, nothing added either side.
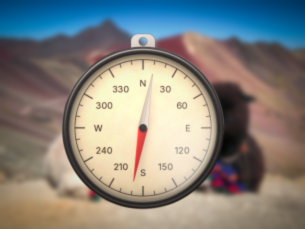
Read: 190°
